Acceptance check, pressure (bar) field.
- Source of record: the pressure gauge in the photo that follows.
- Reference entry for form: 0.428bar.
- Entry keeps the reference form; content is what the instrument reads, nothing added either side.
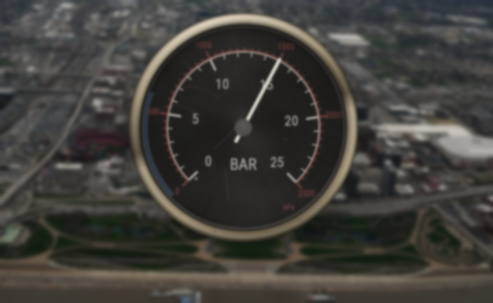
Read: 15bar
